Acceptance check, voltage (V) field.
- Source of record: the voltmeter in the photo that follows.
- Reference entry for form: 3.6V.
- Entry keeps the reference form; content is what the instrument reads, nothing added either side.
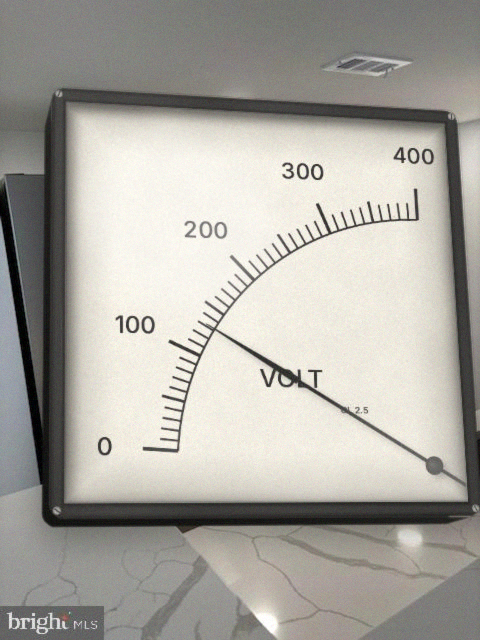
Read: 130V
